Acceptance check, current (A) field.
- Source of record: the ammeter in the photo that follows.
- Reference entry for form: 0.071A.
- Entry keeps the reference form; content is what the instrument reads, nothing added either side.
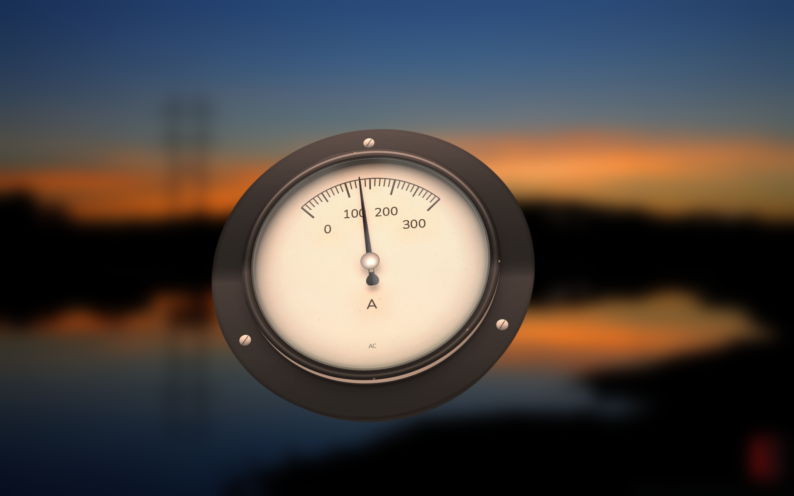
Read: 130A
